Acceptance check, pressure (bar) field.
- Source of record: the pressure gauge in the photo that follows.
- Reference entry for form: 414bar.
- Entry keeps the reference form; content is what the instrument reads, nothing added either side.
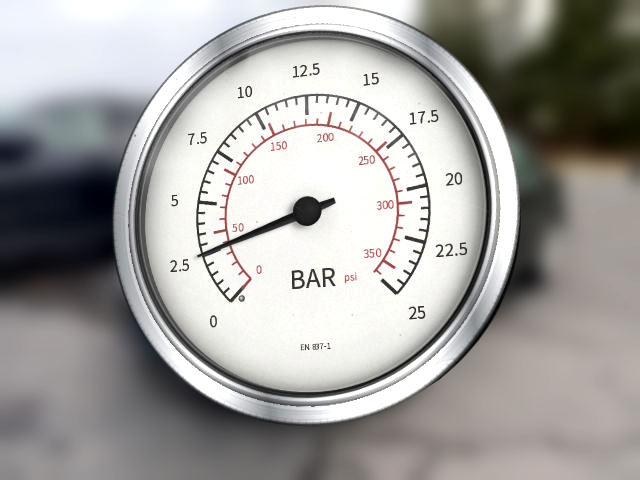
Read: 2.5bar
